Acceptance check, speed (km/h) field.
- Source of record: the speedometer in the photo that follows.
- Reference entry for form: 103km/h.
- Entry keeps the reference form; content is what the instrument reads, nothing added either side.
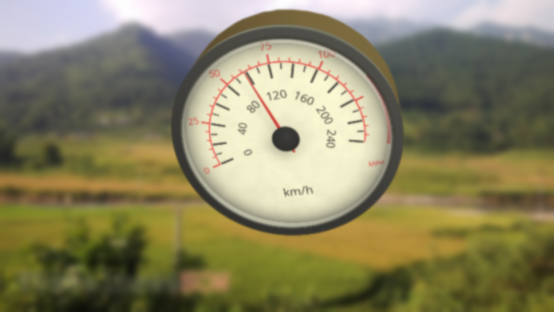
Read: 100km/h
